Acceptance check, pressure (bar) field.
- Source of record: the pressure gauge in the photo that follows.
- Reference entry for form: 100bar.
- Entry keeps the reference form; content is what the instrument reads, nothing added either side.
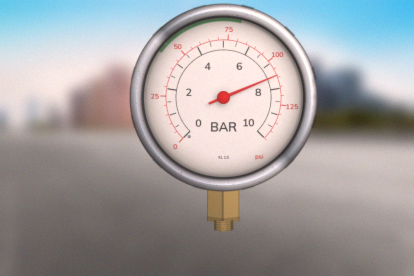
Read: 7.5bar
